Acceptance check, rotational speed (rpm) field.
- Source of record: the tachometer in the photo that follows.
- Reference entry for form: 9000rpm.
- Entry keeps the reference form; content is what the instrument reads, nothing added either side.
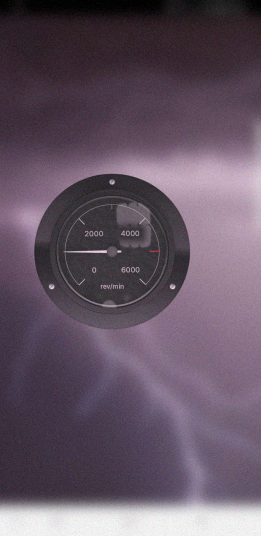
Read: 1000rpm
